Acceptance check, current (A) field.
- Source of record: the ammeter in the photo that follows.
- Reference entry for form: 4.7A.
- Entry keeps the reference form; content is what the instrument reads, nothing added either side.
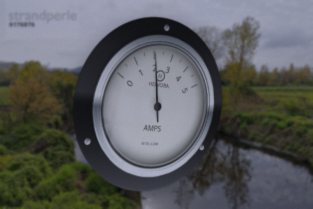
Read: 2A
